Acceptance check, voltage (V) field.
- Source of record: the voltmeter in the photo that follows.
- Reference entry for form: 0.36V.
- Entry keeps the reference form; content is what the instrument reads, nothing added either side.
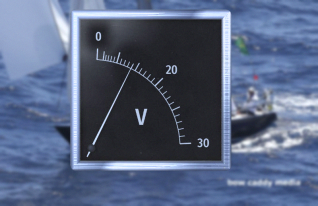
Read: 14V
